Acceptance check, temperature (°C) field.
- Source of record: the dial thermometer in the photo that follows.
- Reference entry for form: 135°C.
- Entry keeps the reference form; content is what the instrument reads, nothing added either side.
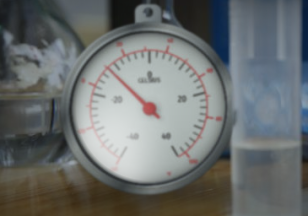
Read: -12°C
